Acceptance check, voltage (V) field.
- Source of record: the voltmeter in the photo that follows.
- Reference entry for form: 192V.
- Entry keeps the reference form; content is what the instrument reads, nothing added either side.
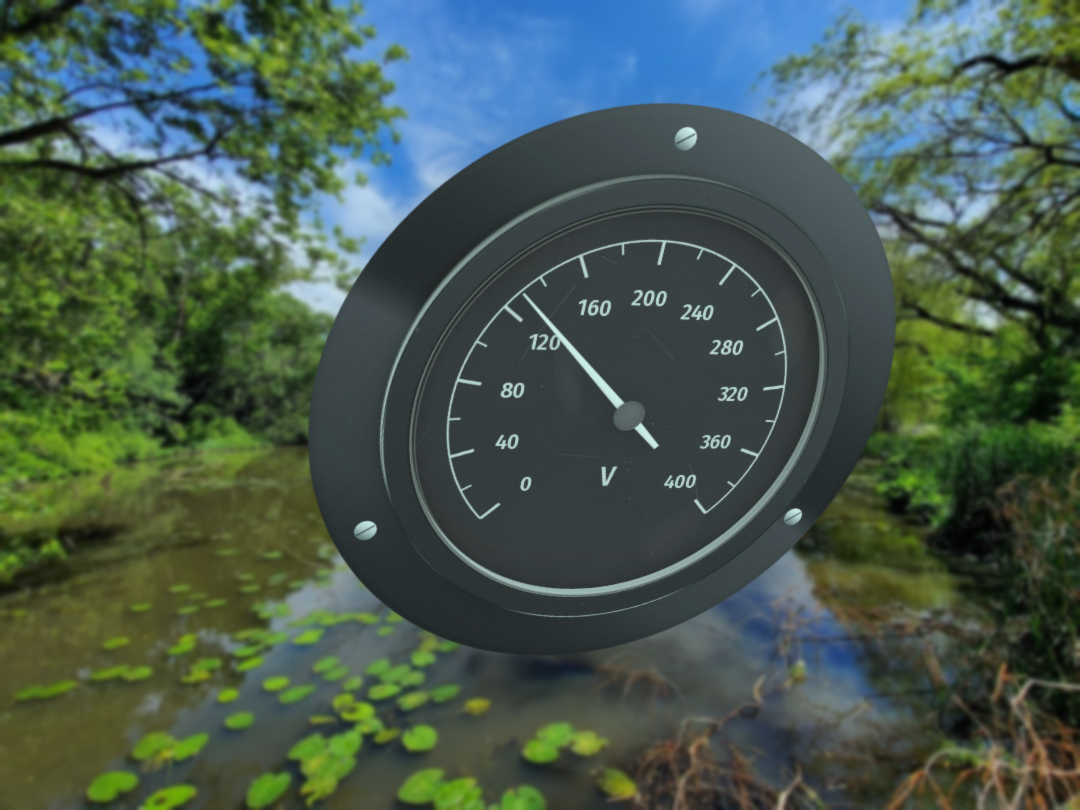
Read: 130V
